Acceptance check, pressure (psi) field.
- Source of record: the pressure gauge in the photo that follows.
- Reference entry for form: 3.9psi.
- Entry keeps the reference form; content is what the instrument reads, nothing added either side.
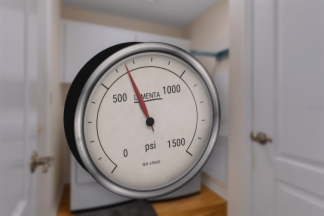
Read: 650psi
